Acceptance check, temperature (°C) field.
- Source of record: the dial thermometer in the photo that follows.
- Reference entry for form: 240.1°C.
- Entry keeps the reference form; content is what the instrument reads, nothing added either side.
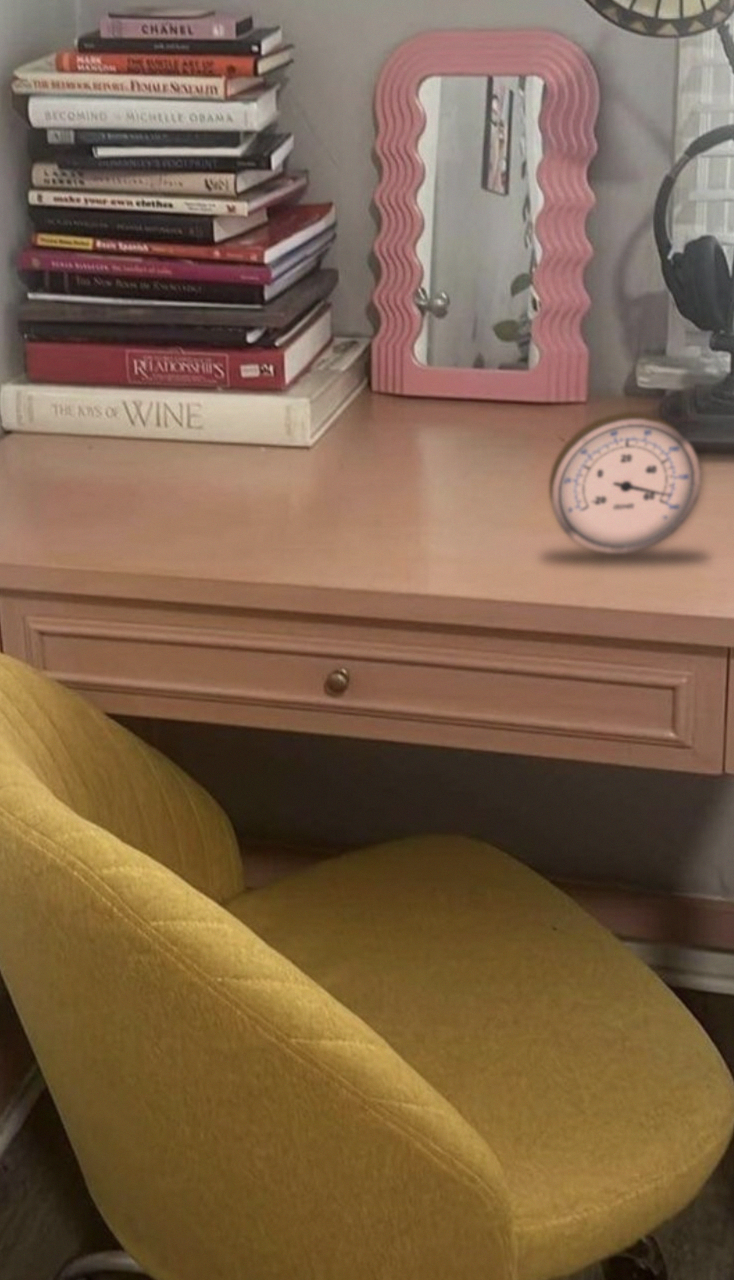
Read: 56°C
